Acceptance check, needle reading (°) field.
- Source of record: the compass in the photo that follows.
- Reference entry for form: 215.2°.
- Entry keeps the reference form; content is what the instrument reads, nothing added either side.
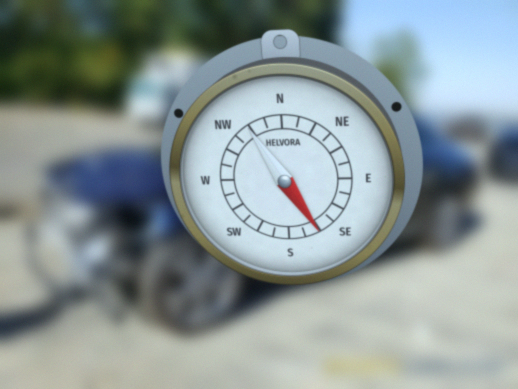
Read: 150°
